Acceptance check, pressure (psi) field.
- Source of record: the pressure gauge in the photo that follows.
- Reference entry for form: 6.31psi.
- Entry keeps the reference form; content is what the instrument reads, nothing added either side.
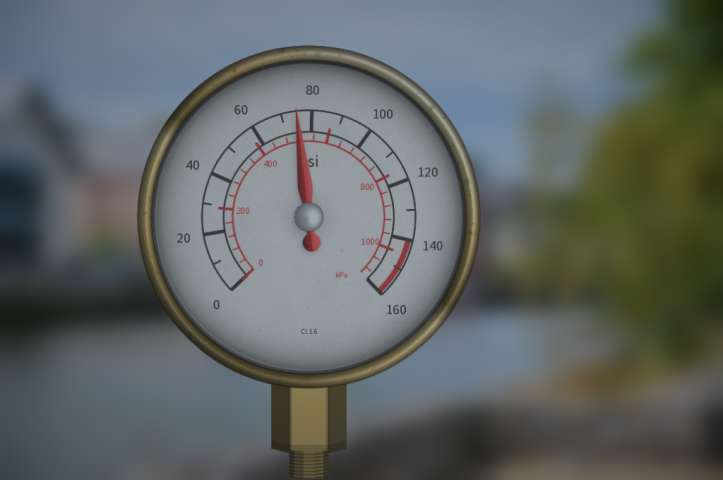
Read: 75psi
